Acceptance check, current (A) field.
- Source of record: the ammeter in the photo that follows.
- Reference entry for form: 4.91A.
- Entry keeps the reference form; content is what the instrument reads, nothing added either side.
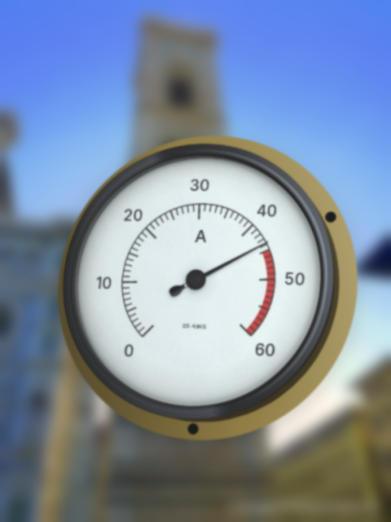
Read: 44A
